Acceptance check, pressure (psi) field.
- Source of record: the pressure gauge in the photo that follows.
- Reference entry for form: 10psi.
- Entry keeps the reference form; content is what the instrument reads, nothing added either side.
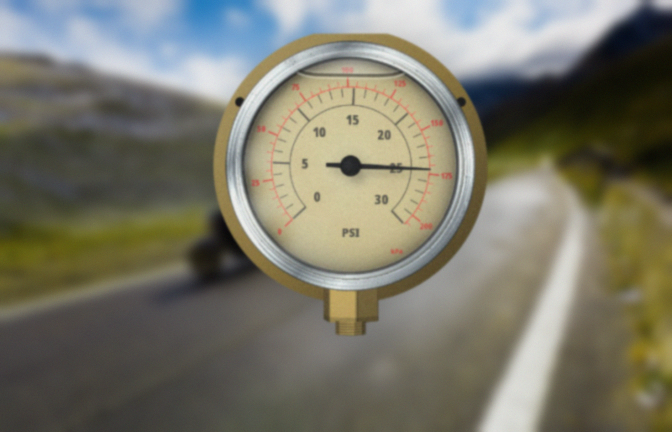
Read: 25psi
